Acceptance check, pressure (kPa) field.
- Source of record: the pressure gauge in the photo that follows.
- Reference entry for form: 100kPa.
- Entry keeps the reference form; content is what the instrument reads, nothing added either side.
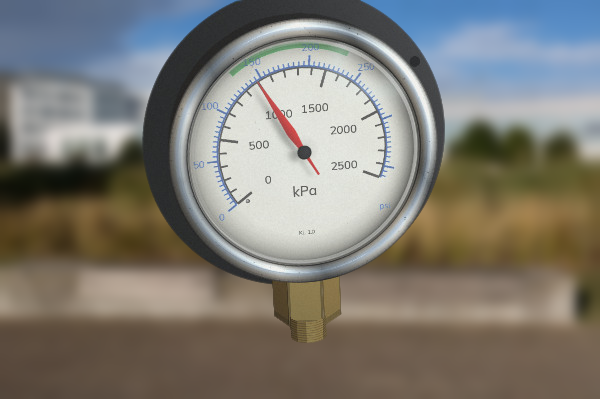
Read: 1000kPa
